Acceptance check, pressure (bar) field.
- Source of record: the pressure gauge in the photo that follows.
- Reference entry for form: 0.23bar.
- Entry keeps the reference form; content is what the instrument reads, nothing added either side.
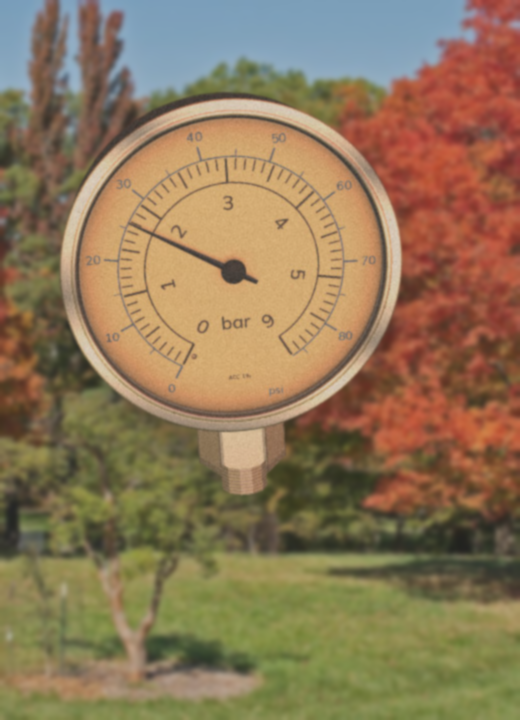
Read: 1.8bar
